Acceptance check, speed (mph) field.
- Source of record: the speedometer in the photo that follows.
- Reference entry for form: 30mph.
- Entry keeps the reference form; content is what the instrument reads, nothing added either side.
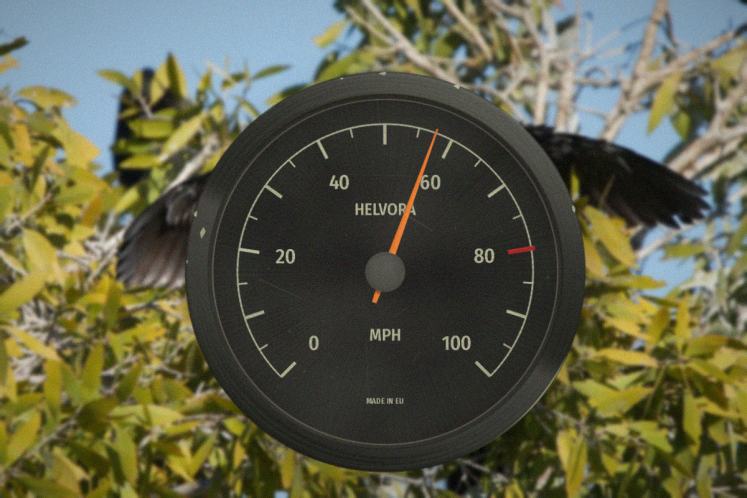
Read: 57.5mph
